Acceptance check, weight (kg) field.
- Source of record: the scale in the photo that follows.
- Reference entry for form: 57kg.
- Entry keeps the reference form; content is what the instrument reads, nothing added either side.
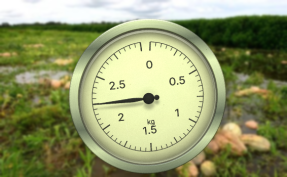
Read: 2.25kg
